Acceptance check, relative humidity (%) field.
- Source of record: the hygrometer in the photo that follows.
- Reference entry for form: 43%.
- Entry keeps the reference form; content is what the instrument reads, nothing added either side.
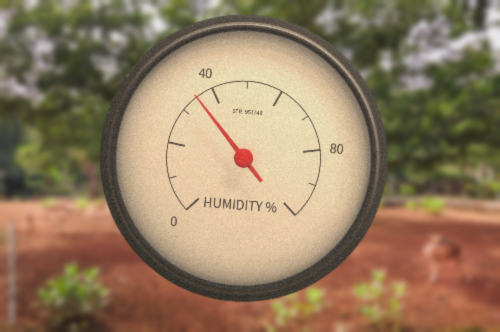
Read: 35%
